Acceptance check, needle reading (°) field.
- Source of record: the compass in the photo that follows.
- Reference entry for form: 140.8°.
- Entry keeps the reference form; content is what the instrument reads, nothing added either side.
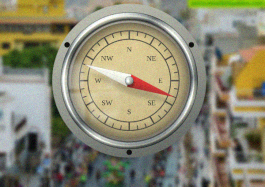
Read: 110°
